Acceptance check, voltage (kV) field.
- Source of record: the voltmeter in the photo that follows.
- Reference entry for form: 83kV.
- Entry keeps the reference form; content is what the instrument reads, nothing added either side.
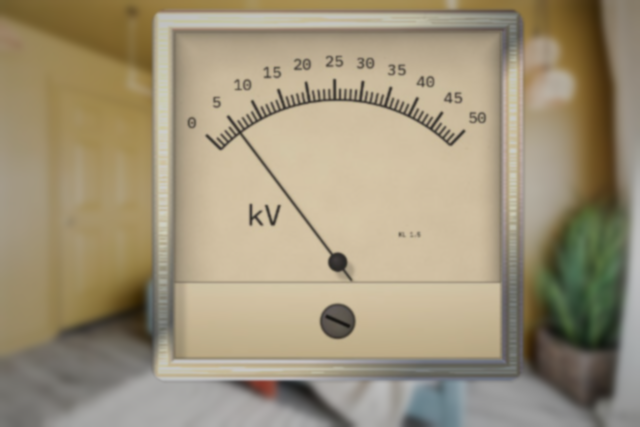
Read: 5kV
